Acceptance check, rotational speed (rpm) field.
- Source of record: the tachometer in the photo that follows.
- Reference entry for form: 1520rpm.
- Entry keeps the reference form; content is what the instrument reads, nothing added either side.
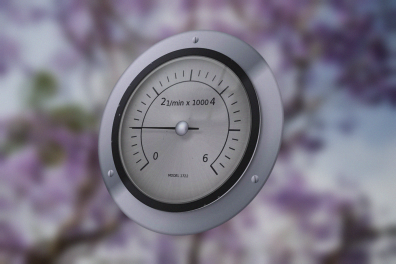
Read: 1000rpm
